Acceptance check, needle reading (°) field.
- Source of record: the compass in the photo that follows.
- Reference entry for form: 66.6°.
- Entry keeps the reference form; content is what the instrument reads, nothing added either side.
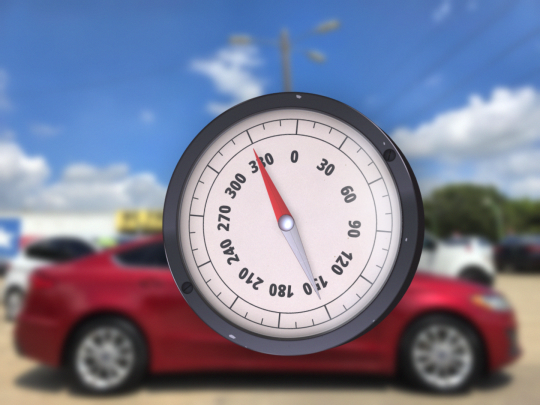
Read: 330°
